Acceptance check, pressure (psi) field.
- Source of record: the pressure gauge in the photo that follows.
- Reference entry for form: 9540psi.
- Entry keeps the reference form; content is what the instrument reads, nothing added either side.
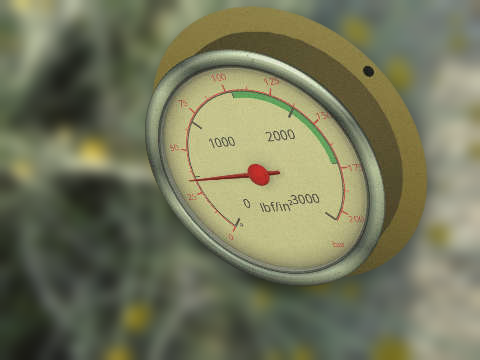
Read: 500psi
